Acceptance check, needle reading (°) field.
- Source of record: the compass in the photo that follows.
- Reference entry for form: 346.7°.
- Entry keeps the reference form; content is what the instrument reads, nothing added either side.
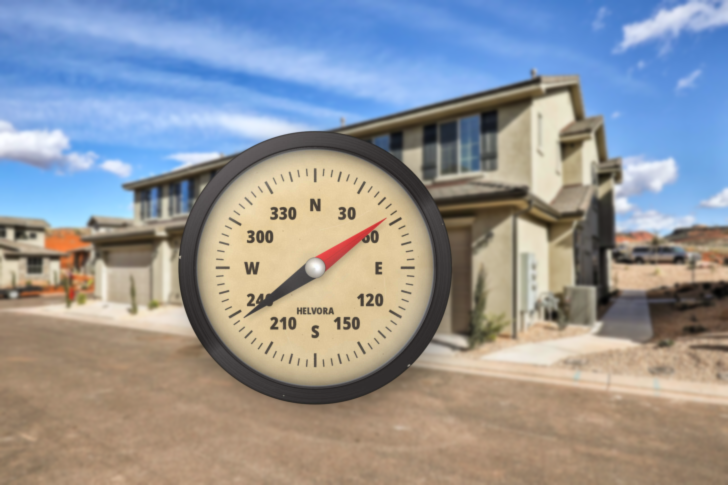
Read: 55°
